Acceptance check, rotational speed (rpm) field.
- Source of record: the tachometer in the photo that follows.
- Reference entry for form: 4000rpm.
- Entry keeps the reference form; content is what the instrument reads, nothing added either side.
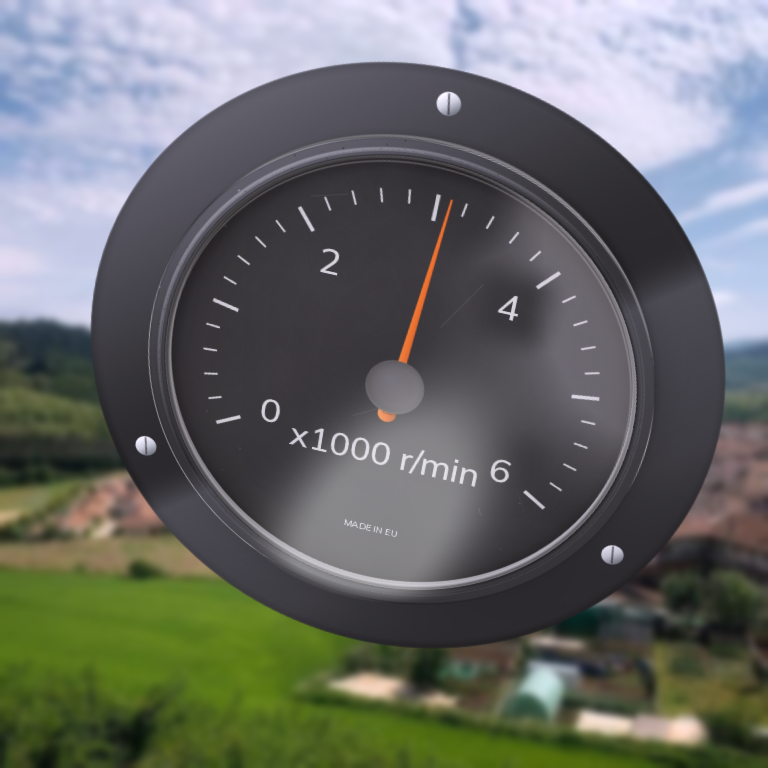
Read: 3100rpm
